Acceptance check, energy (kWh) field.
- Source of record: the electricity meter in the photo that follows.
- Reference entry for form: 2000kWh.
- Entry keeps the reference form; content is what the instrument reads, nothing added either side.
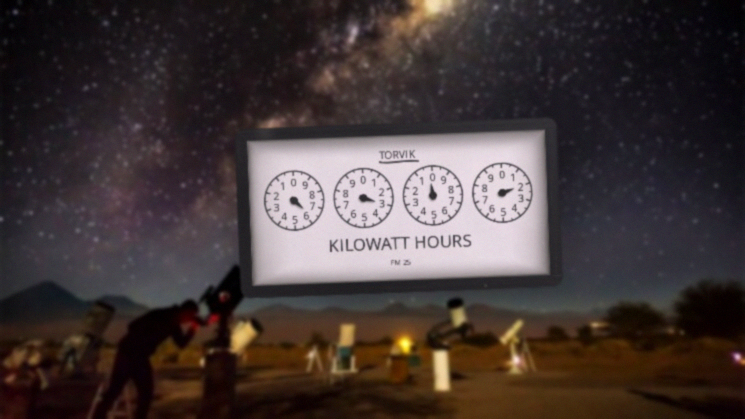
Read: 6302kWh
